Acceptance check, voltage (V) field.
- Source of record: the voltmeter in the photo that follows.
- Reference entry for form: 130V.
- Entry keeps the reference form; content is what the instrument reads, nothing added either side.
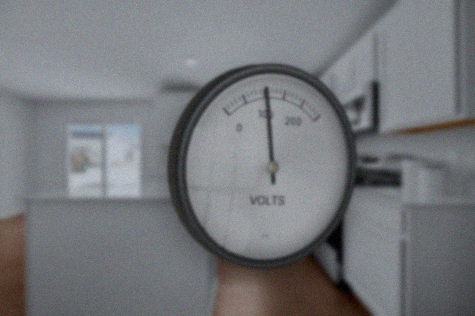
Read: 100V
